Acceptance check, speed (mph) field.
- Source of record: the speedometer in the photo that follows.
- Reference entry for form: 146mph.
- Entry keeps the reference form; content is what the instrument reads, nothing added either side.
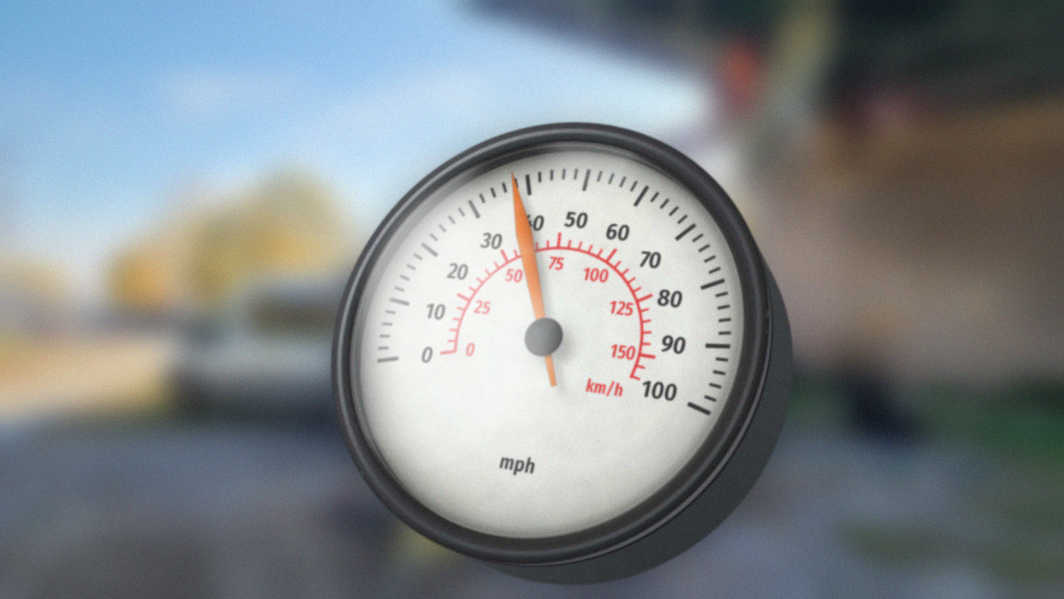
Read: 38mph
